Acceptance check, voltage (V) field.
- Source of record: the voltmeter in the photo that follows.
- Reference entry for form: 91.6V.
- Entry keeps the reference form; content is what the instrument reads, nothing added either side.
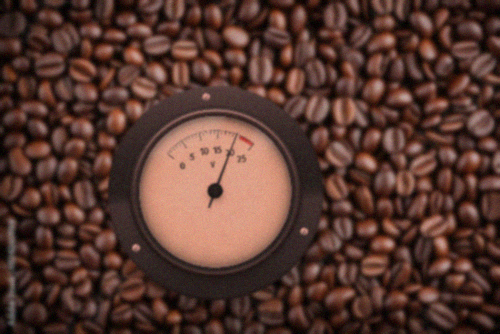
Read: 20V
